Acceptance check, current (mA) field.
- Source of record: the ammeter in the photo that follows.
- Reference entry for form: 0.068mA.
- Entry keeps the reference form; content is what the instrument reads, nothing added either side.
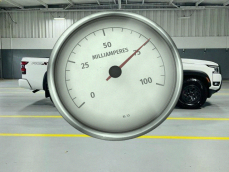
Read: 75mA
